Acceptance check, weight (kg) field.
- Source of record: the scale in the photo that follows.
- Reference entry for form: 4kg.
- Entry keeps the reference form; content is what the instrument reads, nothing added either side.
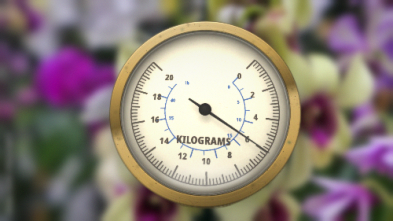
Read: 6kg
